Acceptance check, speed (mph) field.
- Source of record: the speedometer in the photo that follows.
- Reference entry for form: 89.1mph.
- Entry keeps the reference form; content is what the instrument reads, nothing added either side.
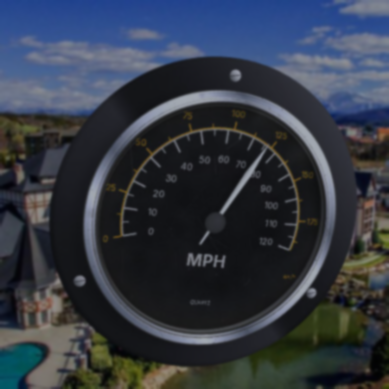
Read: 75mph
